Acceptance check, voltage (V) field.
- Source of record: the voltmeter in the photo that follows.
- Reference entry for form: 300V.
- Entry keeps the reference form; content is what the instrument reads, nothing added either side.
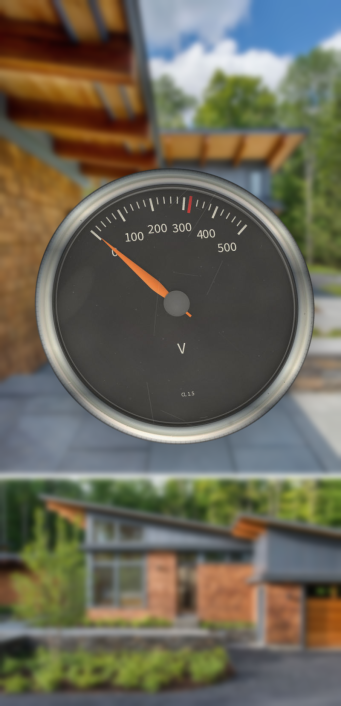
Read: 0V
